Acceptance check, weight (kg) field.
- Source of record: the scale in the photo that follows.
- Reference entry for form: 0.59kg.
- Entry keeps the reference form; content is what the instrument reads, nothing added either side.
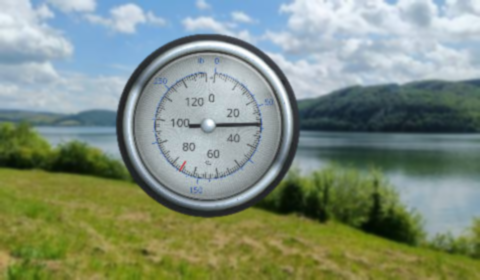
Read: 30kg
